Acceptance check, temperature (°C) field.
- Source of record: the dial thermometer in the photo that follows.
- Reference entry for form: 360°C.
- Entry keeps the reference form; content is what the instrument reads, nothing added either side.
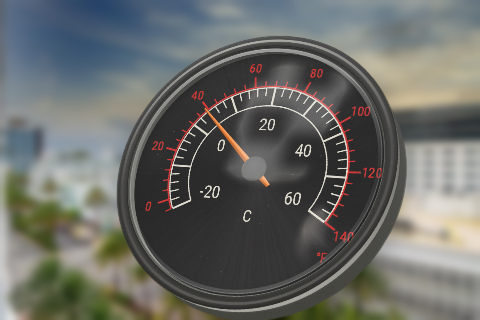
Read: 4°C
